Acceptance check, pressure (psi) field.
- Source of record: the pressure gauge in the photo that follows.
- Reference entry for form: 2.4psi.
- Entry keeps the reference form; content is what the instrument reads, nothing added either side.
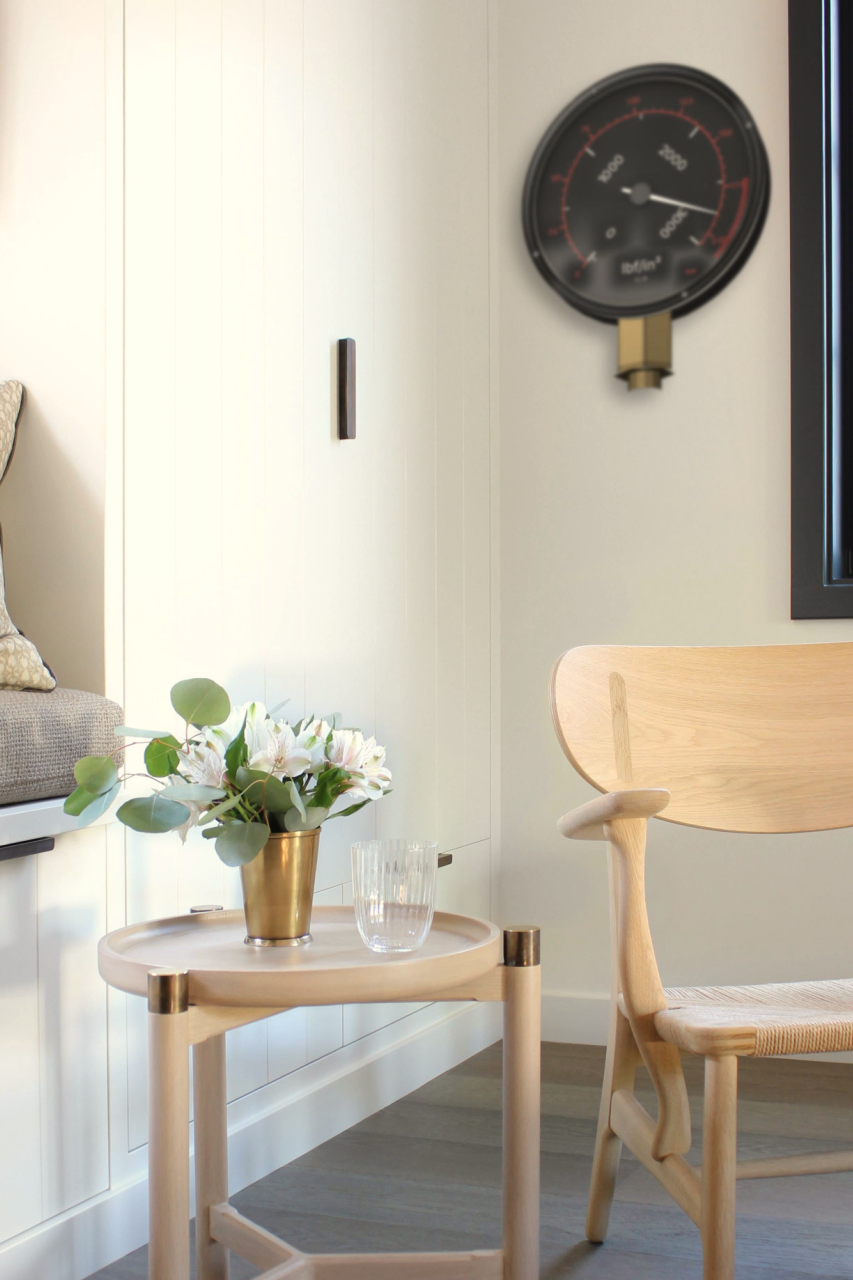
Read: 2750psi
